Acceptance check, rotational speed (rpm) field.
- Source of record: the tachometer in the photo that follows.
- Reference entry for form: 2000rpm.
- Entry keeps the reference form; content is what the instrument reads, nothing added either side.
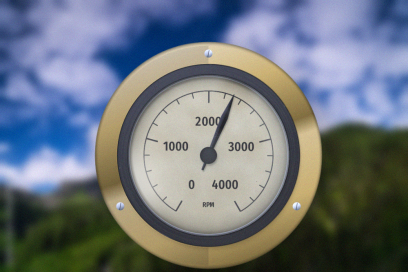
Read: 2300rpm
